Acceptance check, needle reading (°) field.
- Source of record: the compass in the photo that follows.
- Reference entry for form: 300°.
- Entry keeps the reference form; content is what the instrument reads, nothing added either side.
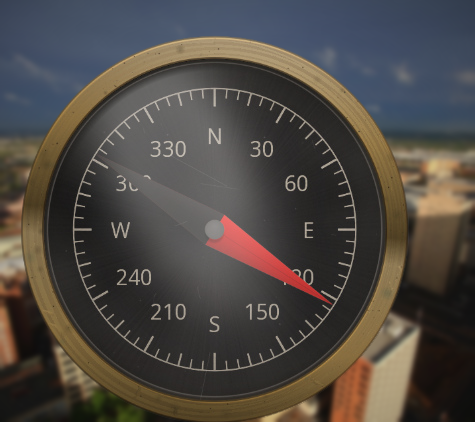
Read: 122.5°
